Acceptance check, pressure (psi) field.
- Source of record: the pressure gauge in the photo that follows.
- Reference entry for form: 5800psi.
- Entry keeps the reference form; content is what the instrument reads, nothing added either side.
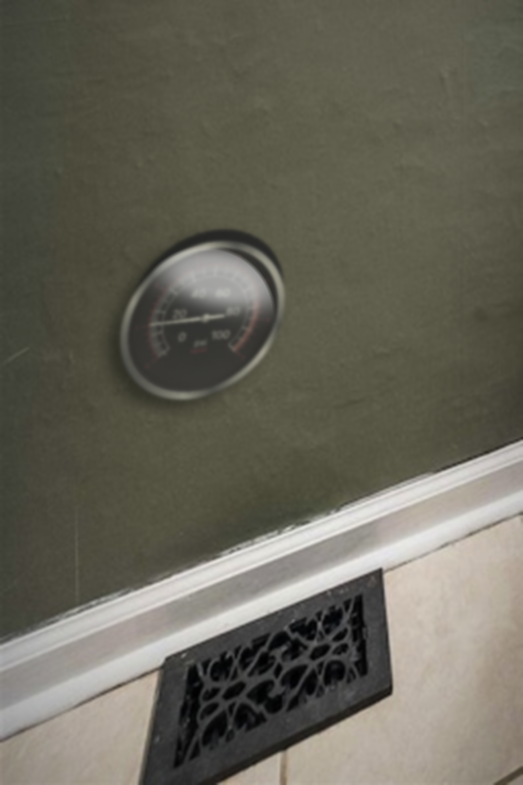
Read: 15psi
